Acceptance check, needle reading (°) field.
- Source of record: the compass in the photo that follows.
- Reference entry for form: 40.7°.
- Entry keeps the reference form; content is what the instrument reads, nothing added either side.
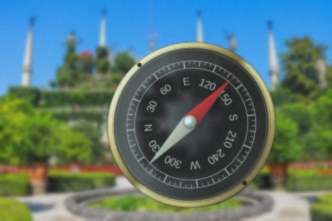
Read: 140°
